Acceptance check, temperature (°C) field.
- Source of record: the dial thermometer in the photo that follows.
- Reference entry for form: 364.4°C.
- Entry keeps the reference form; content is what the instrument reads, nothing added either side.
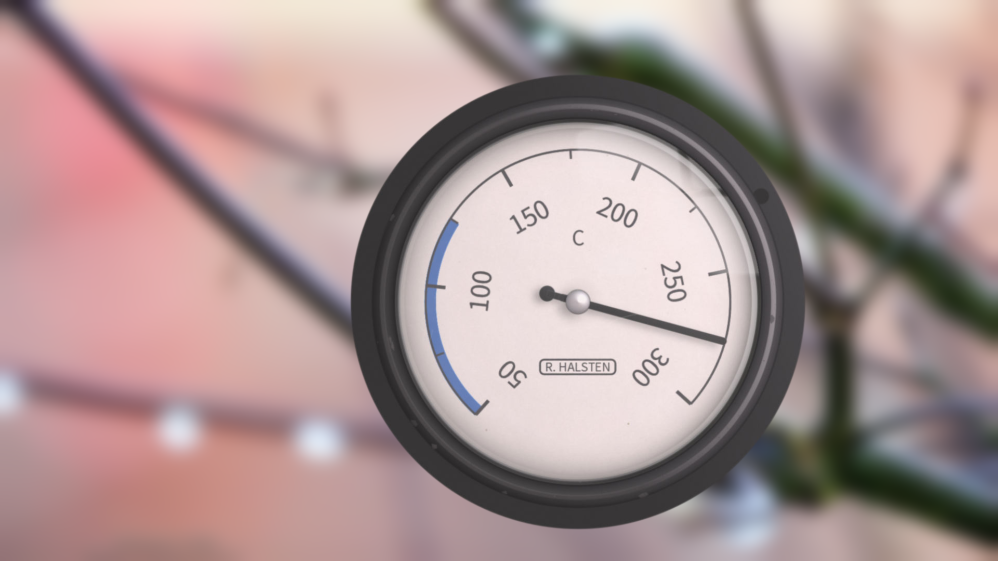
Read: 275°C
